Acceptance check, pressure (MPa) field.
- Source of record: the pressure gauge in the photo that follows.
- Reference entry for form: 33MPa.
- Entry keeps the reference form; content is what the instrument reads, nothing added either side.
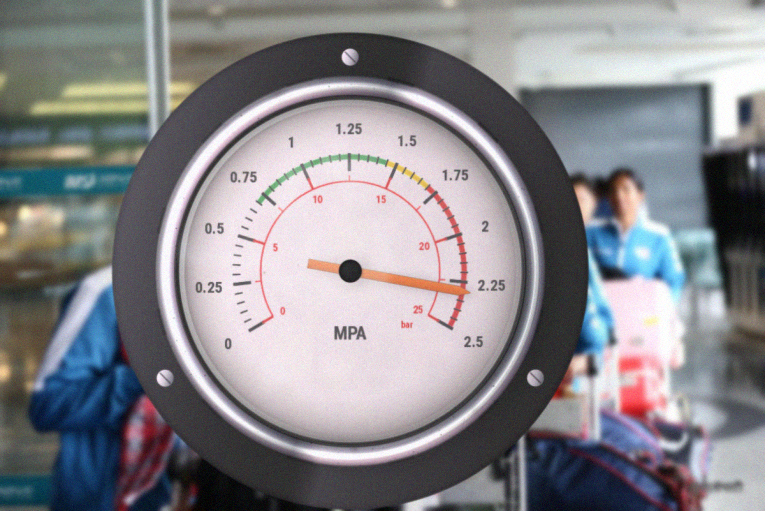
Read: 2.3MPa
